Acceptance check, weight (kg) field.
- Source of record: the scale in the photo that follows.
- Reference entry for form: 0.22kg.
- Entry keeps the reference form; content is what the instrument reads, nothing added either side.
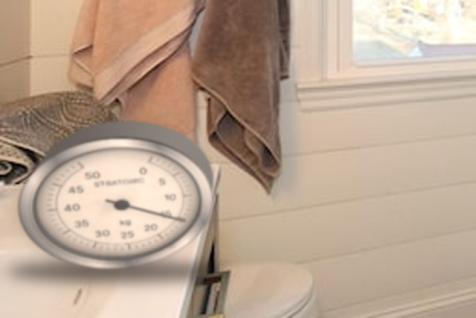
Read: 15kg
